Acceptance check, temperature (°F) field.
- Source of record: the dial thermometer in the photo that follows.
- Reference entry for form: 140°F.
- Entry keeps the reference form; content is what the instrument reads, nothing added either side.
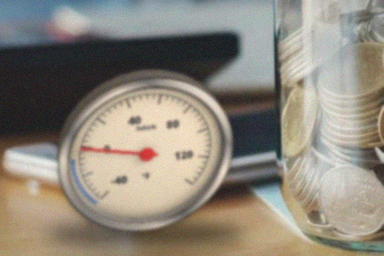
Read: 0°F
